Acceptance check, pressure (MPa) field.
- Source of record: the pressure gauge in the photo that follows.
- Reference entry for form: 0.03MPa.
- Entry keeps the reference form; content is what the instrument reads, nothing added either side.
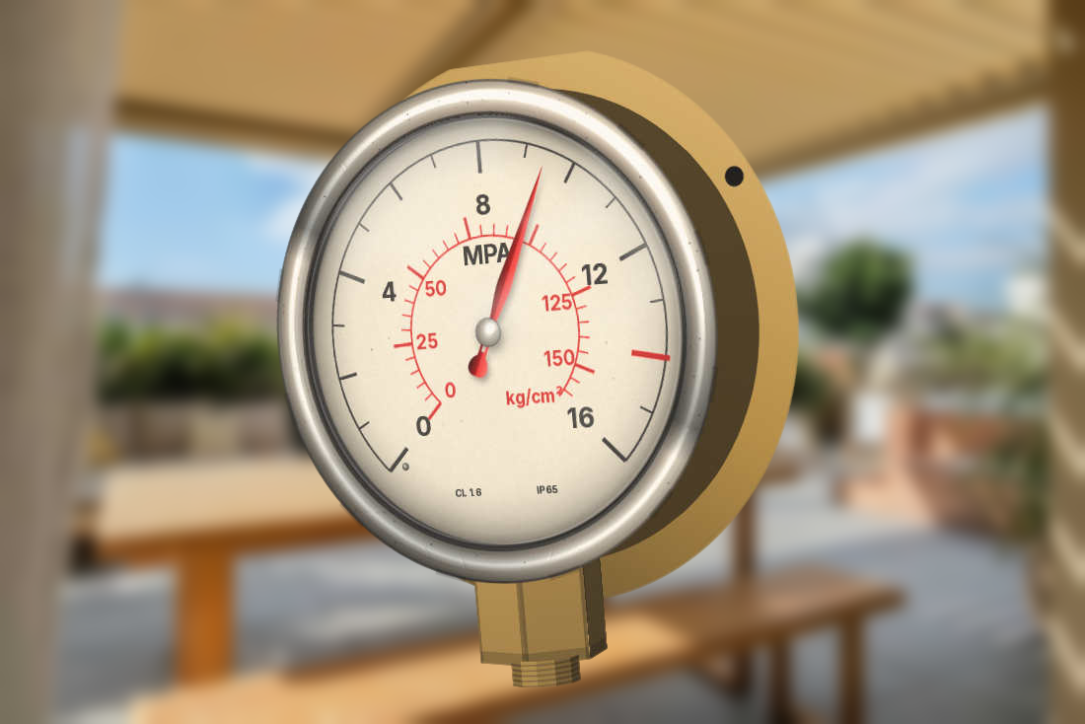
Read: 9.5MPa
